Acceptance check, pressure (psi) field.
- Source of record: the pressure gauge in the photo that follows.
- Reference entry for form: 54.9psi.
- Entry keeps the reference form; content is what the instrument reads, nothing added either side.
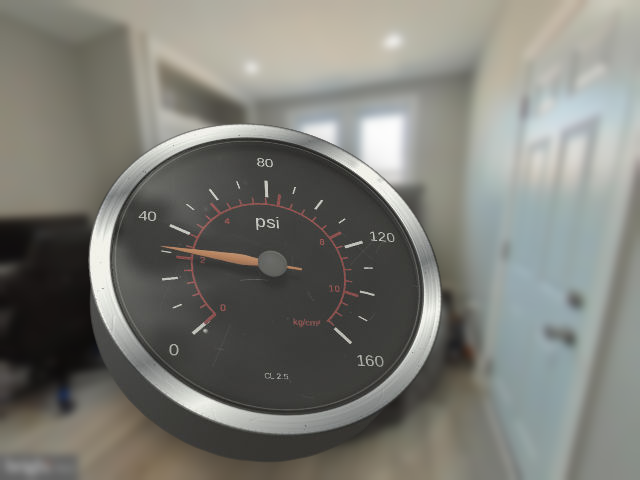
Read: 30psi
